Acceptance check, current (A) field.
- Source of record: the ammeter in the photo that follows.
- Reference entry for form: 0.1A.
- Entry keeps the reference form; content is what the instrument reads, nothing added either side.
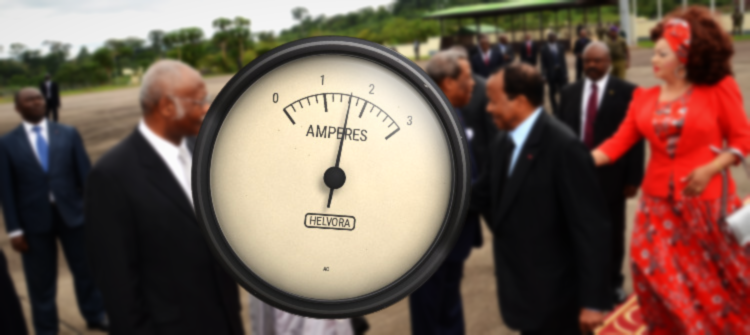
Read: 1.6A
